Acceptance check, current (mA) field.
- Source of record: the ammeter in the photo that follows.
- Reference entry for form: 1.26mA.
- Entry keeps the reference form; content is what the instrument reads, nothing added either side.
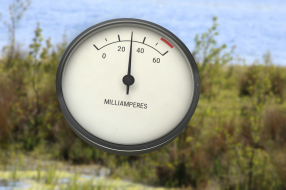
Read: 30mA
